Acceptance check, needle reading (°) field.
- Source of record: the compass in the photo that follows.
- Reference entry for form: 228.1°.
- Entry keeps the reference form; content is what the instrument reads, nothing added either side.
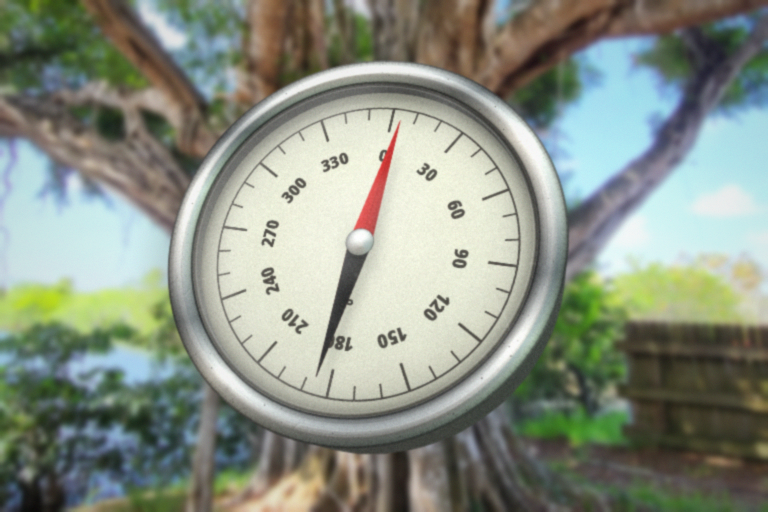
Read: 5°
